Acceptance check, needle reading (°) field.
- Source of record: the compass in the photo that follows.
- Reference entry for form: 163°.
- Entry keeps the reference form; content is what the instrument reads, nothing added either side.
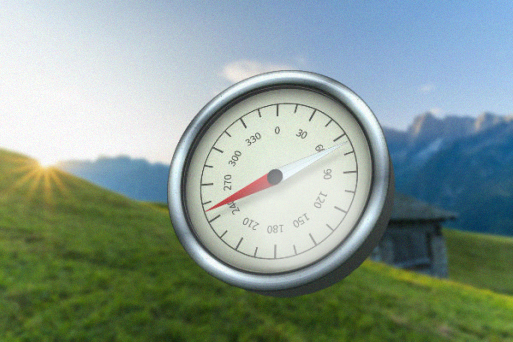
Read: 247.5°
